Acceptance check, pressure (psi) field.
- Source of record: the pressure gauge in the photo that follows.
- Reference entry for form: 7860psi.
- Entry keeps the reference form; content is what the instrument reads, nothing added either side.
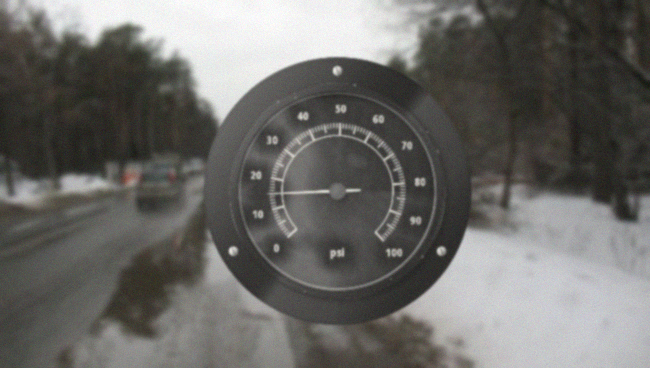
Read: 15psi
